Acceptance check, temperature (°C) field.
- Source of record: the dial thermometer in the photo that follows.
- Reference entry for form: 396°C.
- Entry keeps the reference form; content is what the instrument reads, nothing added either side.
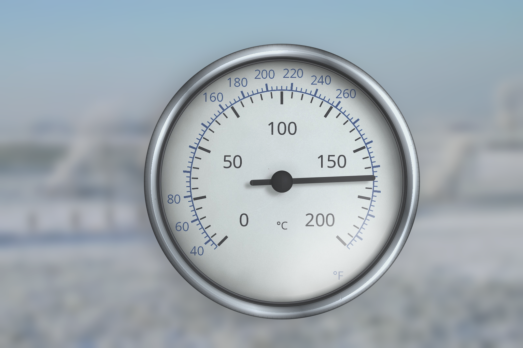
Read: 165°C
